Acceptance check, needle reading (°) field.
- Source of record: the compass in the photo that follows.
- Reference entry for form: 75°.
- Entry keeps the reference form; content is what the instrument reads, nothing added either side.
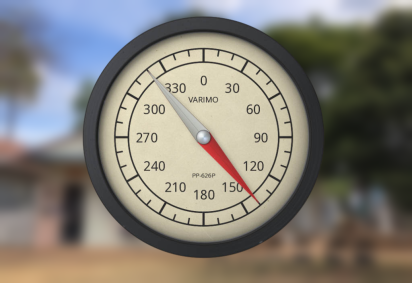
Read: 140°
